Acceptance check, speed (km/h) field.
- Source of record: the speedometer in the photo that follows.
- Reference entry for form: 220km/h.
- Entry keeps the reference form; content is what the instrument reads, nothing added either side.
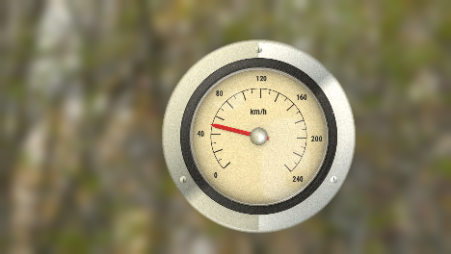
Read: 50km/h
